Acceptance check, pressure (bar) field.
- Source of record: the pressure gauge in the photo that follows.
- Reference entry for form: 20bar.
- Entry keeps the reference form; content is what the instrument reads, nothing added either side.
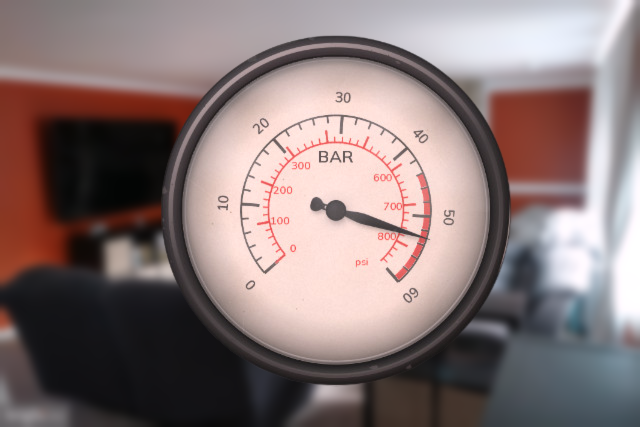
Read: 53bar
